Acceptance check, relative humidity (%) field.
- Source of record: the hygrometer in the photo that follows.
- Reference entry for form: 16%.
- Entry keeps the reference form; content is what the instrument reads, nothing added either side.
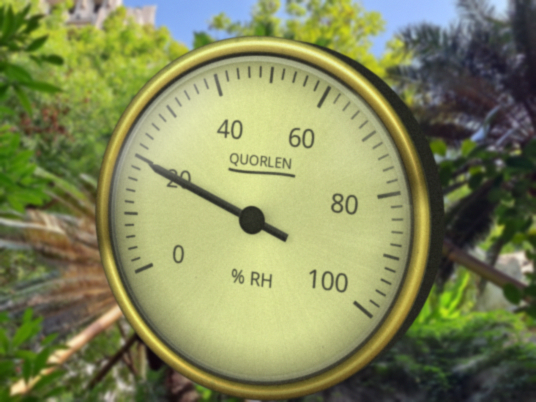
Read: 20%
